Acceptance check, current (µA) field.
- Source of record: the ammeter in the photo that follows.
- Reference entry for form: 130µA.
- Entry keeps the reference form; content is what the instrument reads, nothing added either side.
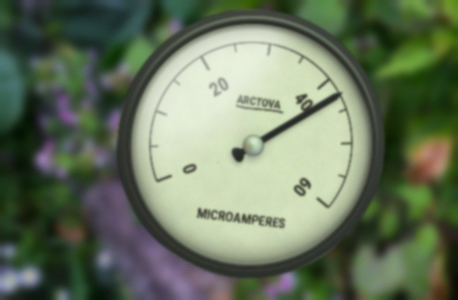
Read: 42.5µA
